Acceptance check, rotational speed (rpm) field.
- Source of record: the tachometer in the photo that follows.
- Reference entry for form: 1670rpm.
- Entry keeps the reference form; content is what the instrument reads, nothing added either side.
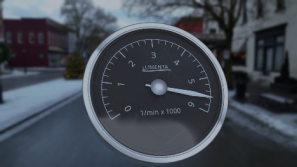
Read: 5600rpm
